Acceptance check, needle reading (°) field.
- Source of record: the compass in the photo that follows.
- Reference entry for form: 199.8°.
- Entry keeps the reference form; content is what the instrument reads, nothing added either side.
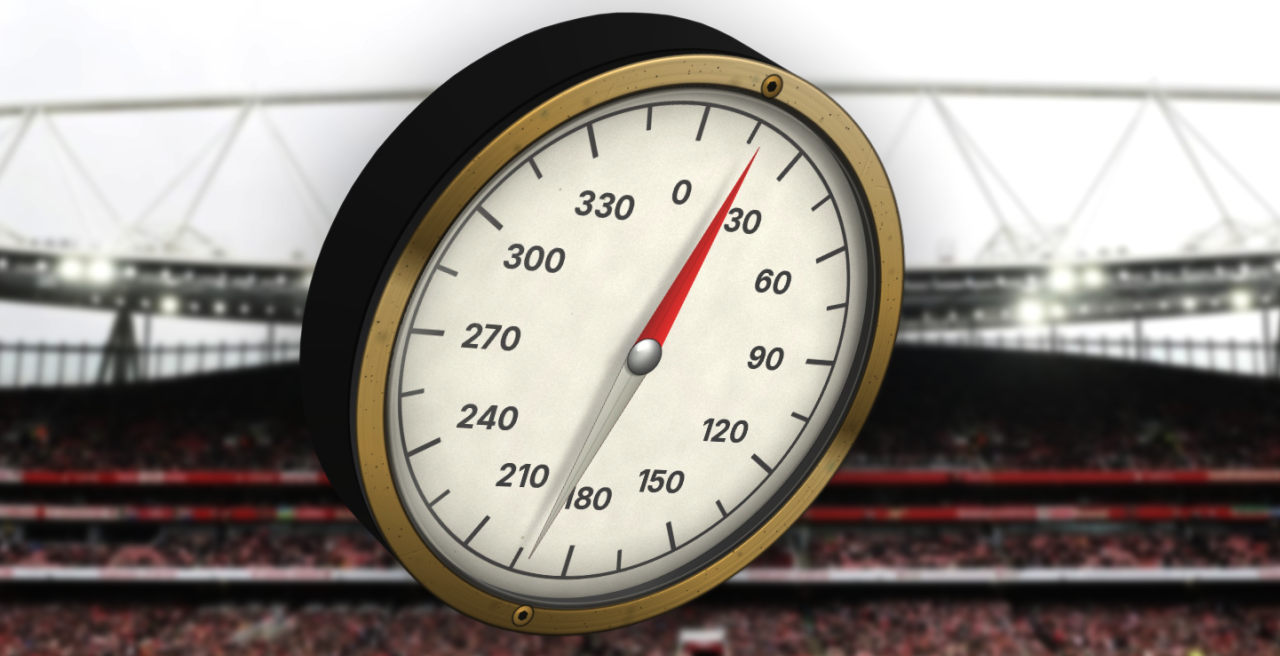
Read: 15°
